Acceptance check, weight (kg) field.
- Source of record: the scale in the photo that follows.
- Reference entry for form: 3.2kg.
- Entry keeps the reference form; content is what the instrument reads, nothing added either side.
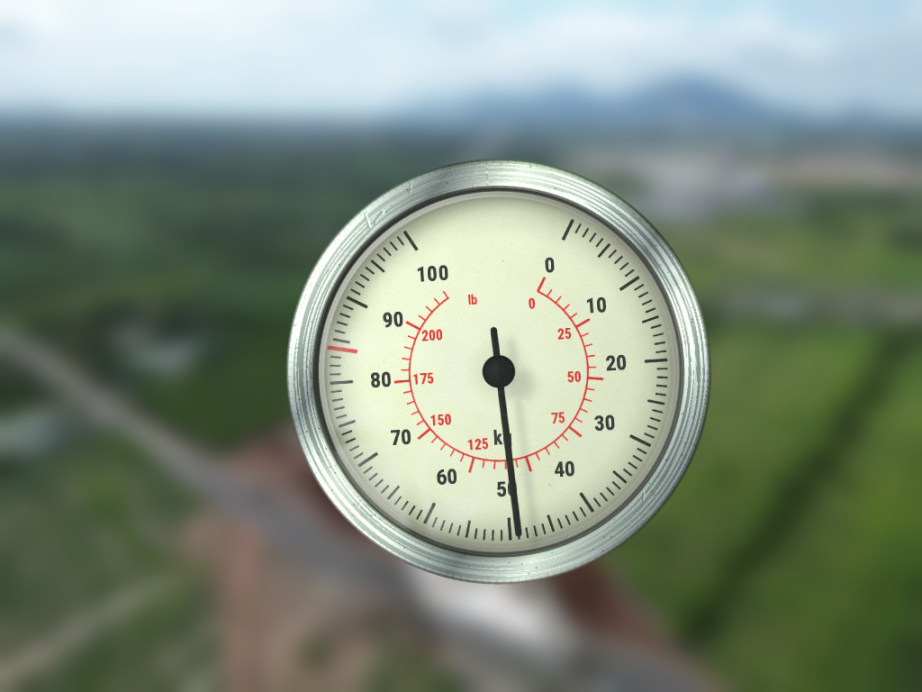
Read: 49kg
